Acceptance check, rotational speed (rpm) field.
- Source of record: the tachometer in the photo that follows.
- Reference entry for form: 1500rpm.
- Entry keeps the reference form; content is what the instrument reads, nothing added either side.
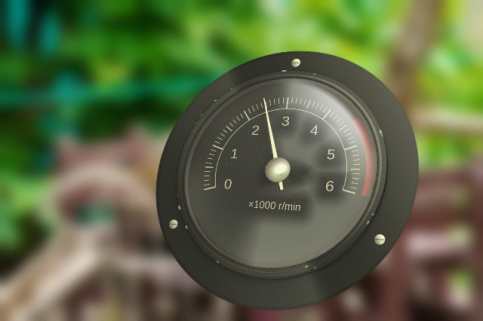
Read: 2500rpm
